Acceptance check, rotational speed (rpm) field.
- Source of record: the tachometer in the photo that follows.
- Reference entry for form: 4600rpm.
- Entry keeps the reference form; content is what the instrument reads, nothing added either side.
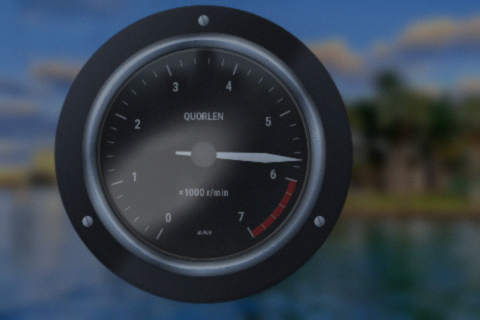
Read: 5700rpm
